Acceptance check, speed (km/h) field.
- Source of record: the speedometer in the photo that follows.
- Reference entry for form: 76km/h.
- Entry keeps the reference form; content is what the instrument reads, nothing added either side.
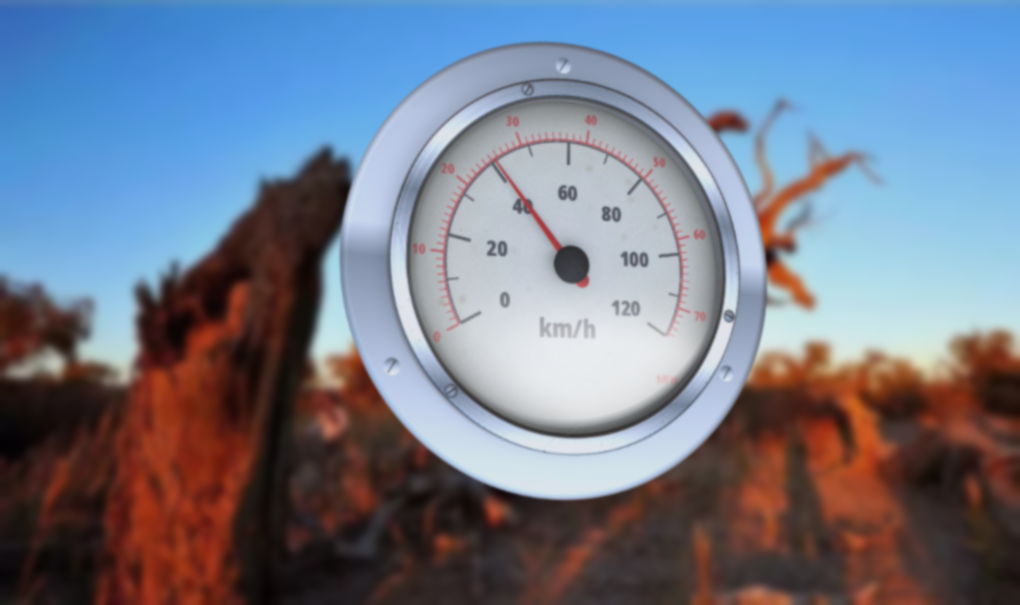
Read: 40km/h
